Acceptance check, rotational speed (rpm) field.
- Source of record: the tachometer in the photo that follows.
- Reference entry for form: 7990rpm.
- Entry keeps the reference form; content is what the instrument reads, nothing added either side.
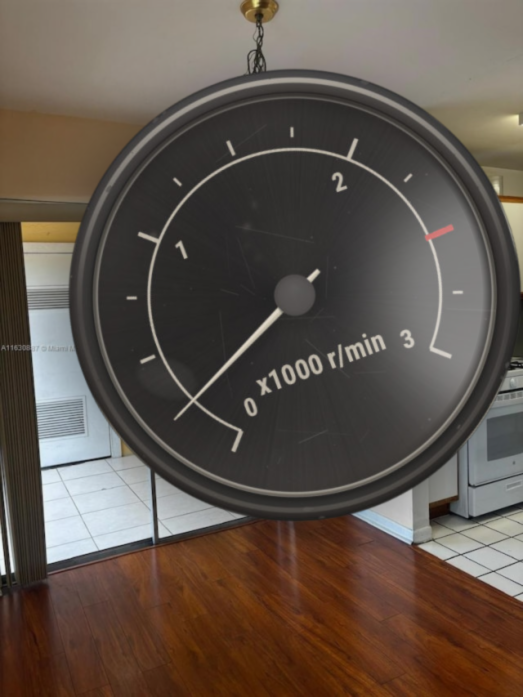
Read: 250rpm
